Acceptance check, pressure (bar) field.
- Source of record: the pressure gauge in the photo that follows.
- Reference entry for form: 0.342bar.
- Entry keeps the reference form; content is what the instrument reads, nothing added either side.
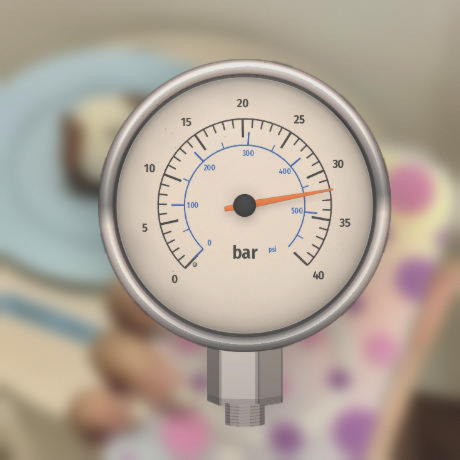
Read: 32bar
